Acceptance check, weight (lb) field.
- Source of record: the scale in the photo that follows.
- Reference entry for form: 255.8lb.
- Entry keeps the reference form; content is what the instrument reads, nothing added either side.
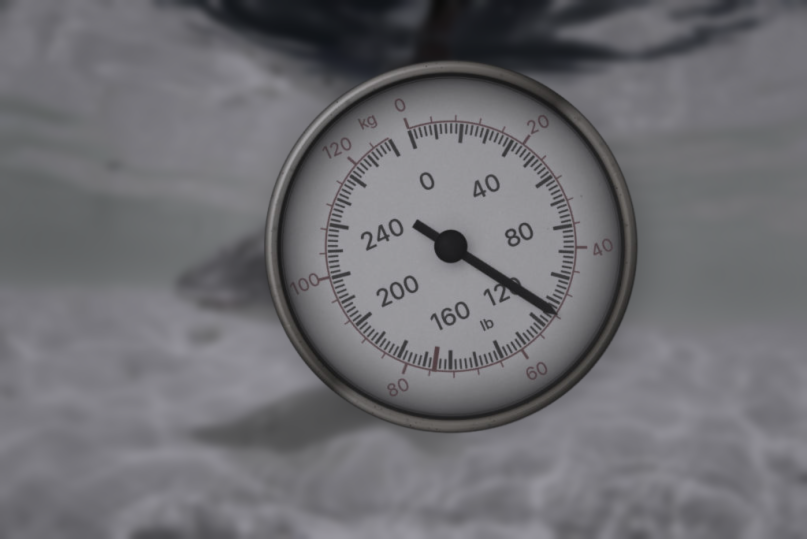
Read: 114lb
